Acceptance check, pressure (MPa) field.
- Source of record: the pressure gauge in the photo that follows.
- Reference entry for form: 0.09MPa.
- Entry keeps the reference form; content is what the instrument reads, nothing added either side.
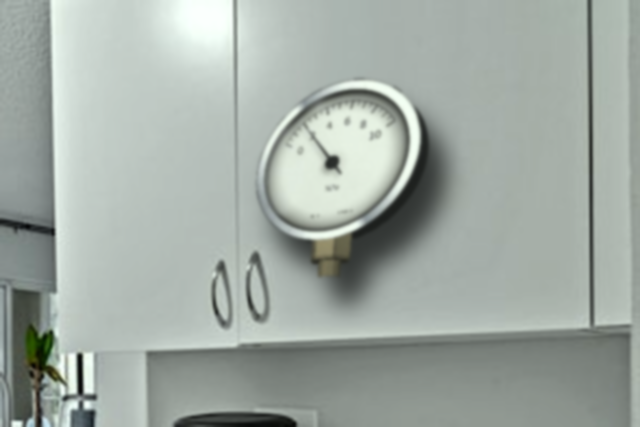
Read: 2MPa
